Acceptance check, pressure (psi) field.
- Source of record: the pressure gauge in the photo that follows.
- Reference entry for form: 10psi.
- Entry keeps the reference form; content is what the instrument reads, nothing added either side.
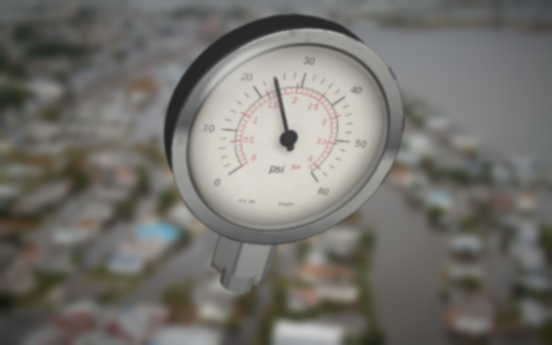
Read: 24psi
